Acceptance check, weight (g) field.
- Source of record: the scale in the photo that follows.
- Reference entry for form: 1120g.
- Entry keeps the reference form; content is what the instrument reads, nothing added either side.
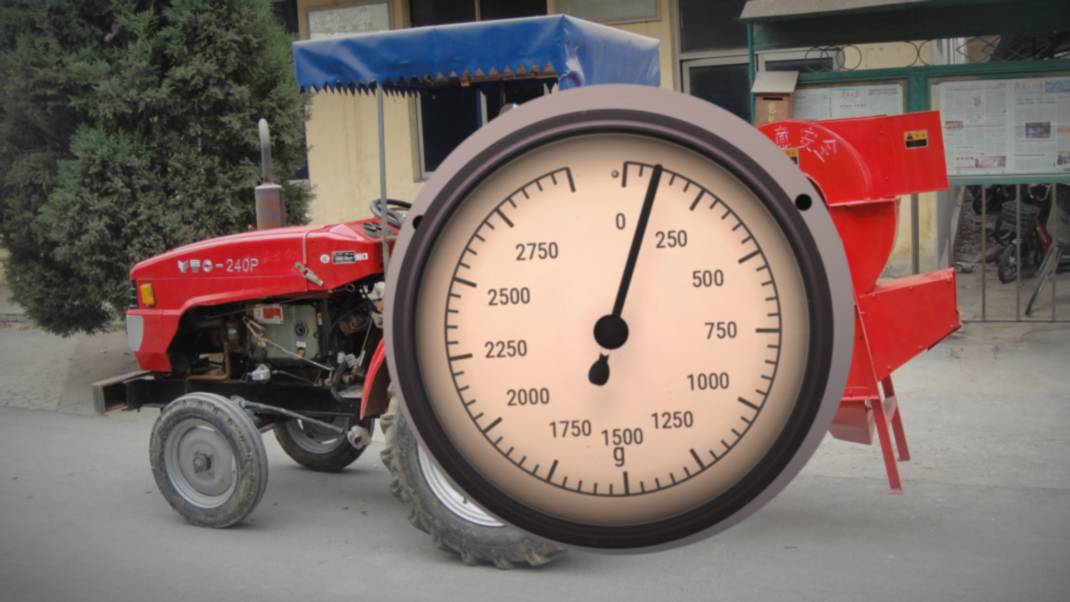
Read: 100g
